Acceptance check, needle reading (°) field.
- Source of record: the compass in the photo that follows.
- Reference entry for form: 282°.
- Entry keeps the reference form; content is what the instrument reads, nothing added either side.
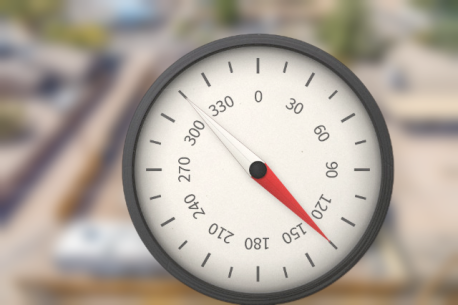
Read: 135°
